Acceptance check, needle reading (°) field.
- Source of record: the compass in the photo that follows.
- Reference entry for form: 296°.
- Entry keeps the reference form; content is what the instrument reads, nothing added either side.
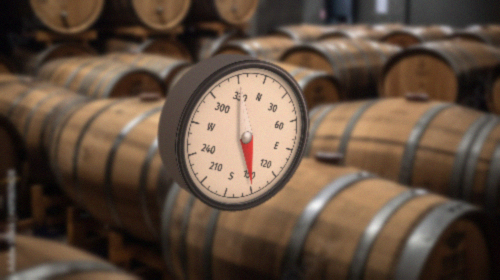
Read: 150°
